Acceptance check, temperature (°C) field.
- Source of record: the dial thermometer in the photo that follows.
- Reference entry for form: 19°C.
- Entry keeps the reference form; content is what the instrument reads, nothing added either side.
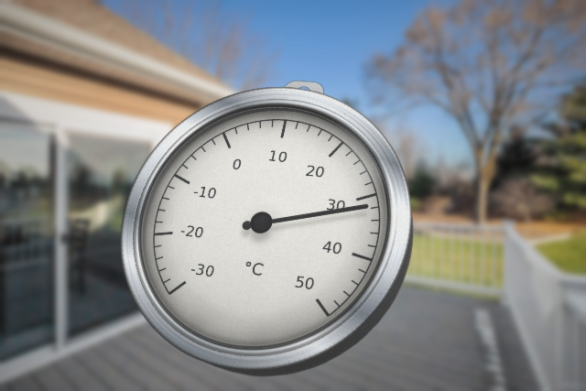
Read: 32°C
